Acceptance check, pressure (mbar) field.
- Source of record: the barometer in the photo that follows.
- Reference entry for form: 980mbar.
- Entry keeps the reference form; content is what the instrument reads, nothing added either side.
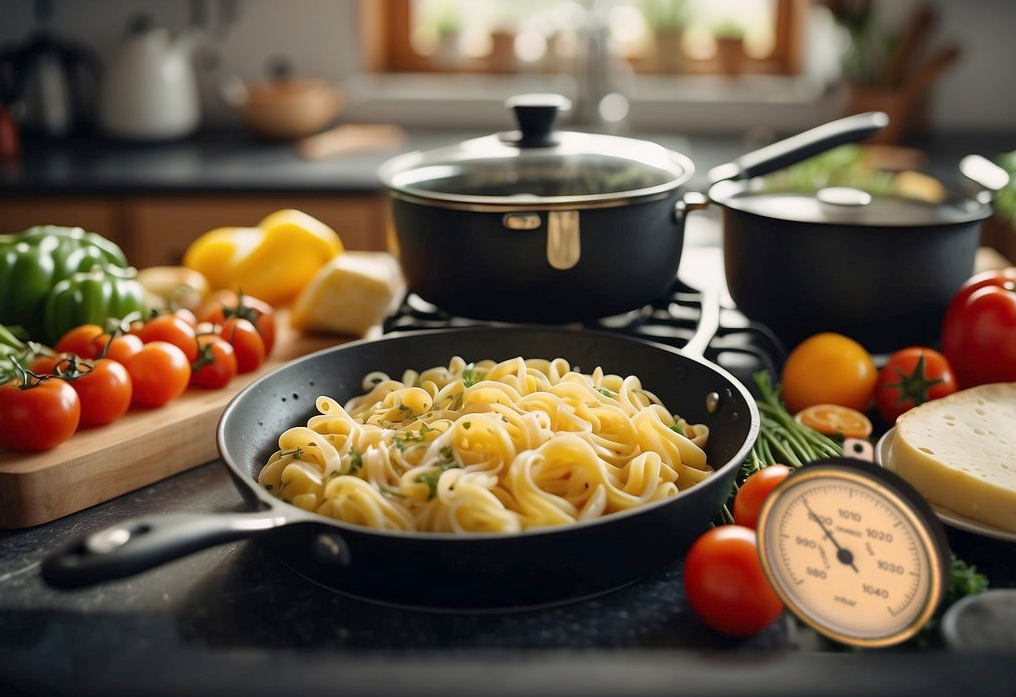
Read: 1000mbar
